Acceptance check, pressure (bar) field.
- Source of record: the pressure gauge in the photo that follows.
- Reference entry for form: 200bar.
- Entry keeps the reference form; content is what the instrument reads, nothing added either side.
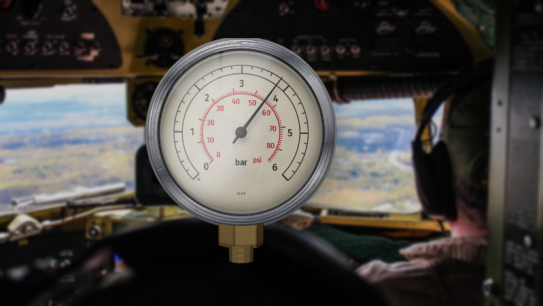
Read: 3.8bar
